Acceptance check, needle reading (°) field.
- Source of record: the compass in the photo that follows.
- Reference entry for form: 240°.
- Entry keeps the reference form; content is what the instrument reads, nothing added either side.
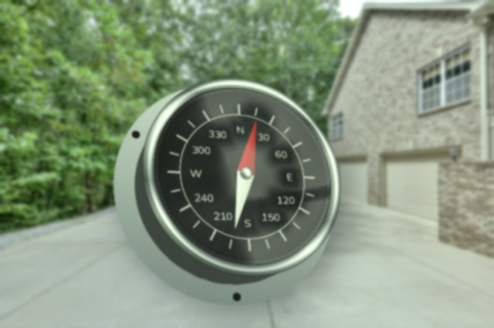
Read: 15°
